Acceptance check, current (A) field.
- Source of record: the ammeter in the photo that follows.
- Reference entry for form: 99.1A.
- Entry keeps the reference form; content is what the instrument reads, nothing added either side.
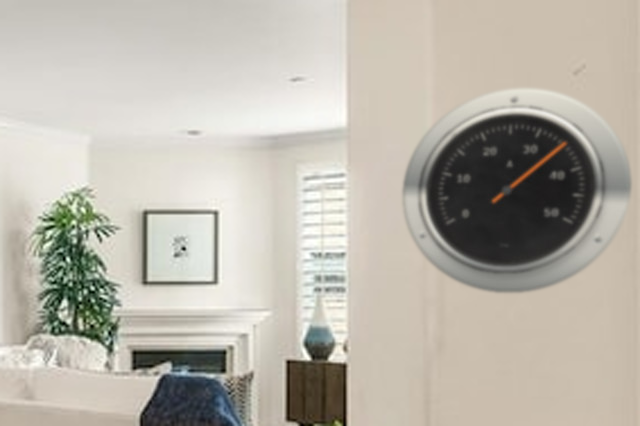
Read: 35A
